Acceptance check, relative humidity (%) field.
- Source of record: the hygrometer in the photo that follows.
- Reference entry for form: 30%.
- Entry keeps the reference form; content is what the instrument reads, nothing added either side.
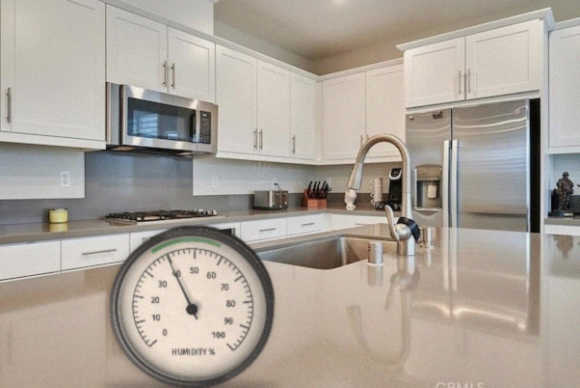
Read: 40%
